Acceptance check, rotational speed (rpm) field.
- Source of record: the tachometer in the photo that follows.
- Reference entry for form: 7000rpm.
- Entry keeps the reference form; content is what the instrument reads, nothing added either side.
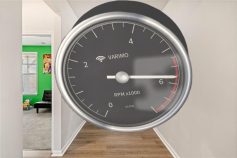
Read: 5750rpm
